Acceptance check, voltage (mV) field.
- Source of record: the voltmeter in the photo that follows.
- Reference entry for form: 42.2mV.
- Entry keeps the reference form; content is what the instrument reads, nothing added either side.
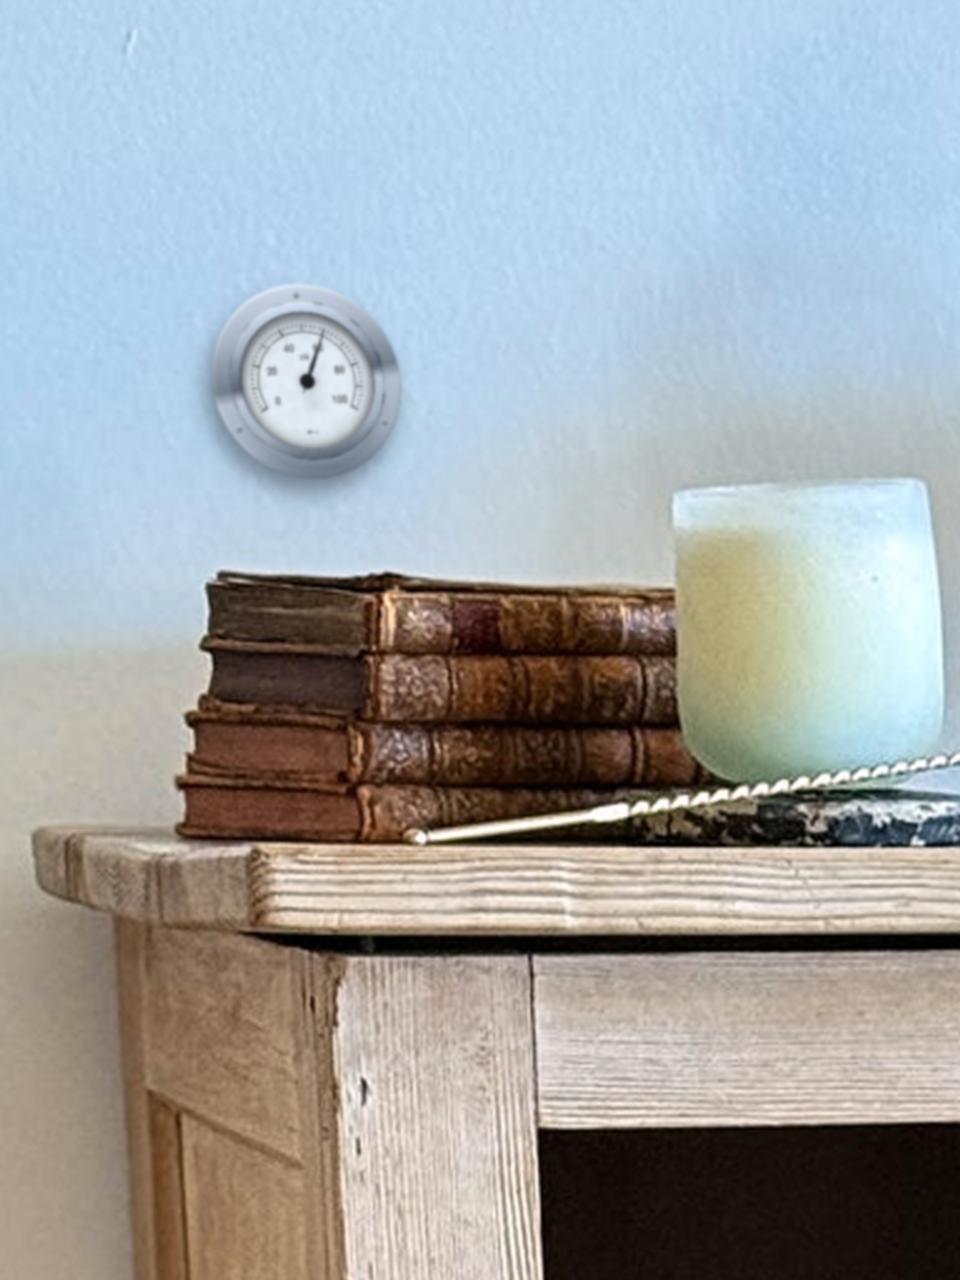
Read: 60mV
